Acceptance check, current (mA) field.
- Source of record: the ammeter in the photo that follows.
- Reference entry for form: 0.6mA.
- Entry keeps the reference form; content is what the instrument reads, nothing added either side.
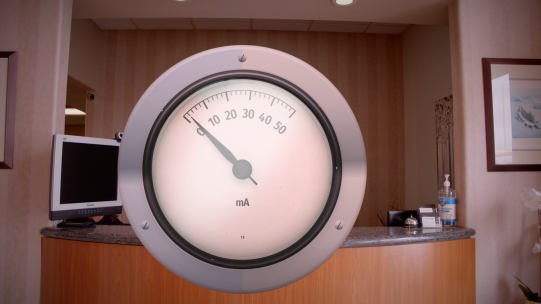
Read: 2mA
